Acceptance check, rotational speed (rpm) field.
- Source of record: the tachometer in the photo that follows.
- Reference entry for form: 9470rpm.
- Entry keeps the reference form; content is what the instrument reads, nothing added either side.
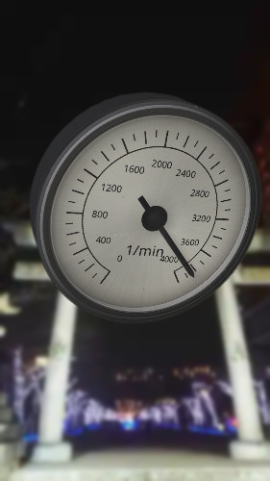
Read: 3850rpm
